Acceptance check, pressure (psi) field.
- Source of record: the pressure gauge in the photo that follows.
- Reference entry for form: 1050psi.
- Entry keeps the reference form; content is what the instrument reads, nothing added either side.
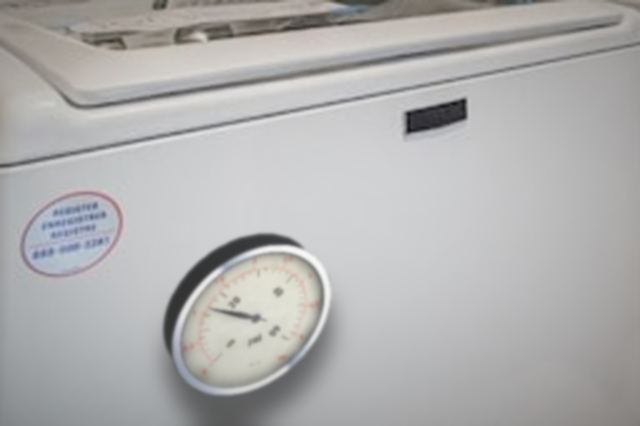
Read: 16psi
